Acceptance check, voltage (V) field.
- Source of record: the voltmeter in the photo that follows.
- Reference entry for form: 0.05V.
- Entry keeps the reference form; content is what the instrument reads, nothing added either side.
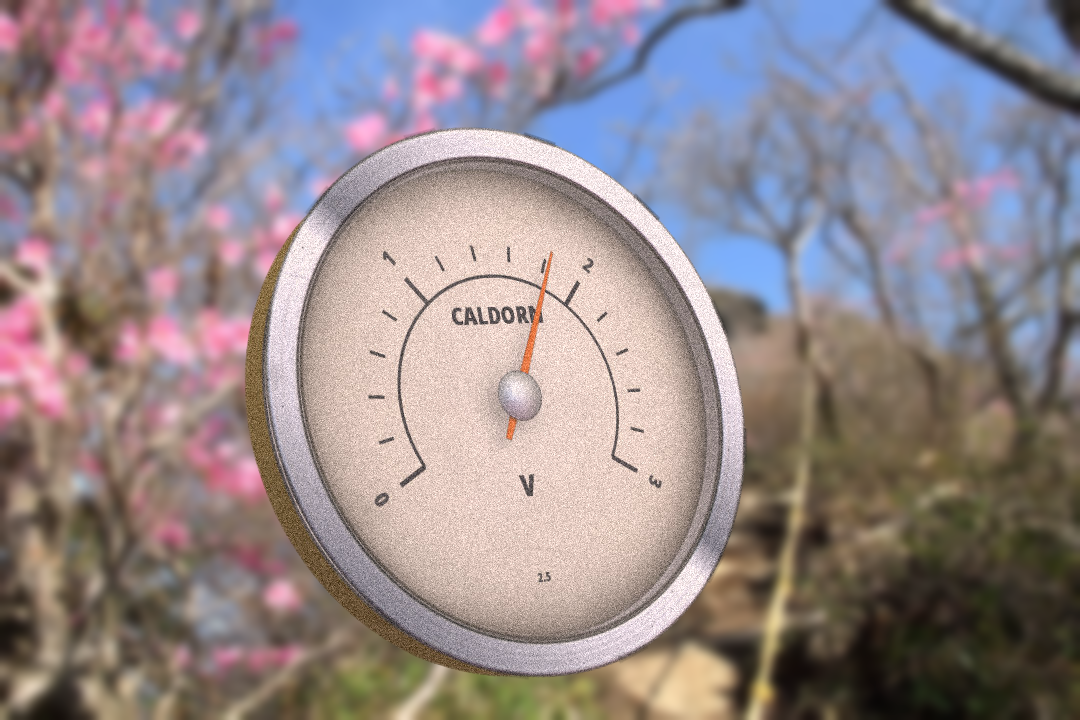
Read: 1.8V
